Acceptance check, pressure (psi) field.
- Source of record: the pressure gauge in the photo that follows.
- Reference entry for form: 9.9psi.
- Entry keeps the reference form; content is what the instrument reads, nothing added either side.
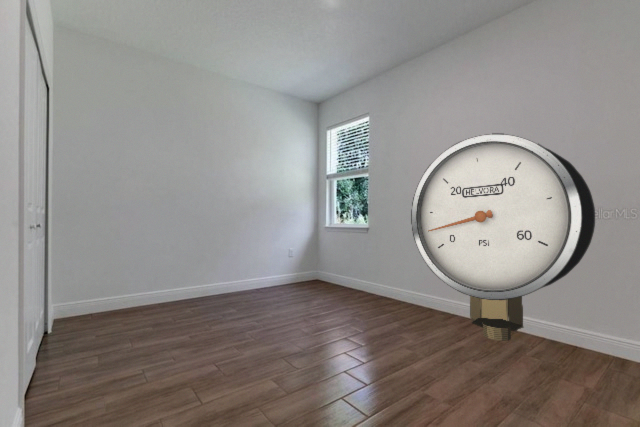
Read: 5psi
